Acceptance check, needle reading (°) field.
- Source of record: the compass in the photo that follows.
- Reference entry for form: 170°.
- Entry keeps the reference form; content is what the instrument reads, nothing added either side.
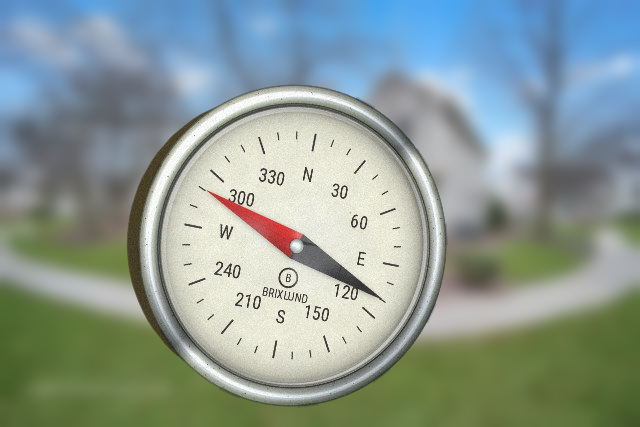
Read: 290°
